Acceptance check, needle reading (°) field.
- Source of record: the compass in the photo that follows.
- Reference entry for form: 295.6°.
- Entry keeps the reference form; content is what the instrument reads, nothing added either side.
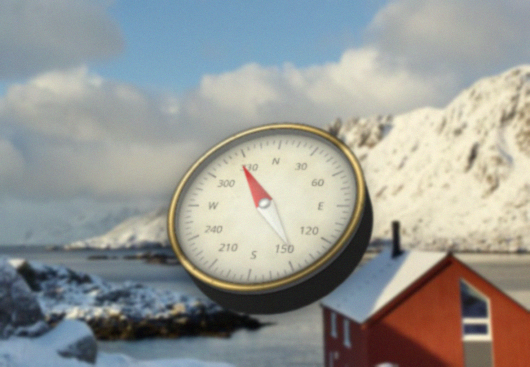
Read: 325°
